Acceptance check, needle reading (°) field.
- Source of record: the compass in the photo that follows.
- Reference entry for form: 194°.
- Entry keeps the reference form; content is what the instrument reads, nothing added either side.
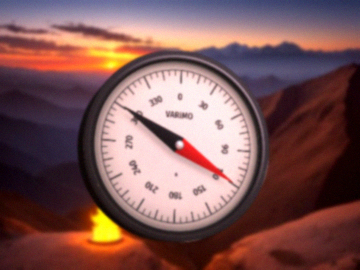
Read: 120°
